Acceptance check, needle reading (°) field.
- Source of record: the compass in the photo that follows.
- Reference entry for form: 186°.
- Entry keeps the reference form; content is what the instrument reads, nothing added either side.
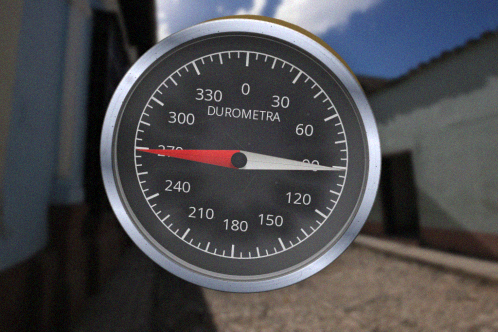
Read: 270°
